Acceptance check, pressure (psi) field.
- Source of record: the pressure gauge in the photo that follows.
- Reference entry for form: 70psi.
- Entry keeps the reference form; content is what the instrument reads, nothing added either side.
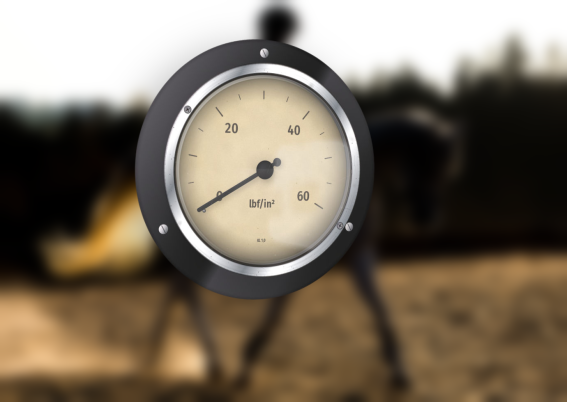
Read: 0psi
